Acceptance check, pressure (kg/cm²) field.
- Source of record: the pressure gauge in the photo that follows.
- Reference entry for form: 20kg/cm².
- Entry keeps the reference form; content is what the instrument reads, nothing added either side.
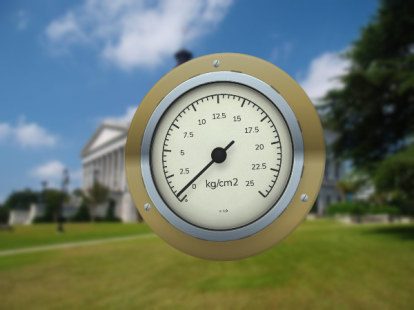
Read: 0.5kg/cm²
